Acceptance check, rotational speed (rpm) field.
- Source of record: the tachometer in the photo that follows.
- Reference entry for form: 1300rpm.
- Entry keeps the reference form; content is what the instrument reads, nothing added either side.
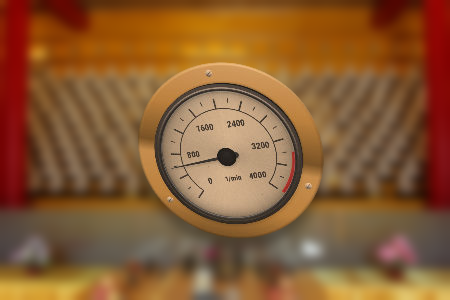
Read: 600rpm
